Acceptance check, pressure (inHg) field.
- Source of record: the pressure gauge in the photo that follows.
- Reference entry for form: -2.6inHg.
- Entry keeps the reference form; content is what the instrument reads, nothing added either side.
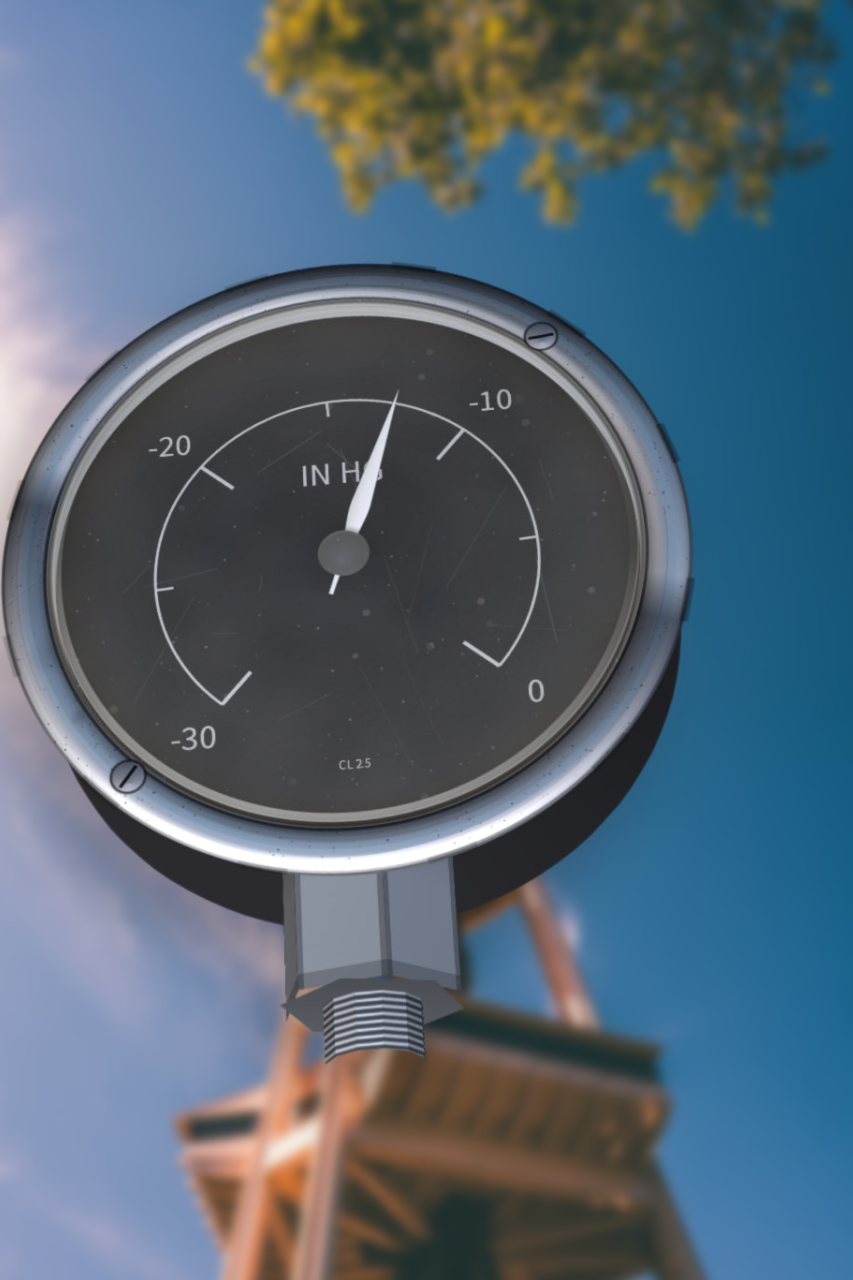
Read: -12.5inHg
